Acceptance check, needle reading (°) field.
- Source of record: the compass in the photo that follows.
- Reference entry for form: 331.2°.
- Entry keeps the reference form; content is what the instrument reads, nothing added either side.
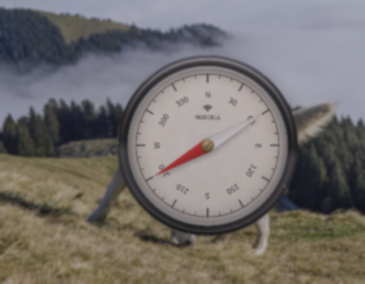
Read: 240°
